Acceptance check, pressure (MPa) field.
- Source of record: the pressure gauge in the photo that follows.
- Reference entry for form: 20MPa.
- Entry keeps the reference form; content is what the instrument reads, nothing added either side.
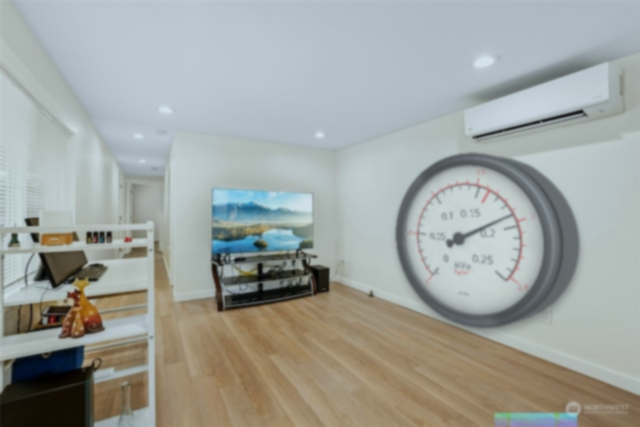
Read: 0.19MPa
